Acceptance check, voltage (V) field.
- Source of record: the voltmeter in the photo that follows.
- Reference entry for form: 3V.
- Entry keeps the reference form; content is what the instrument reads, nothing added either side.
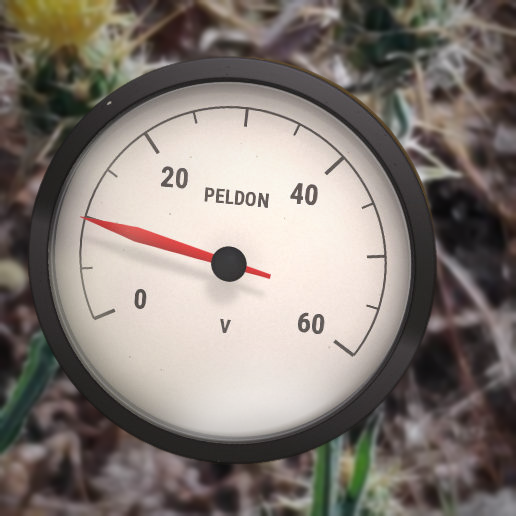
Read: 10V
